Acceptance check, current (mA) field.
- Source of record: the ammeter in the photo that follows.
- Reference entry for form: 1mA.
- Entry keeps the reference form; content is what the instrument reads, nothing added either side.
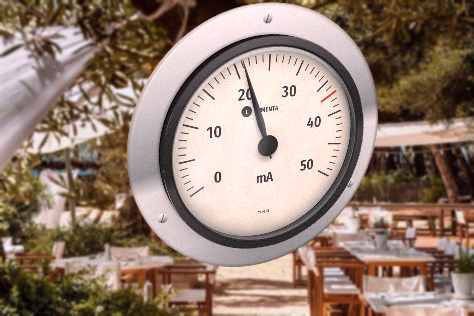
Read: 21mA
